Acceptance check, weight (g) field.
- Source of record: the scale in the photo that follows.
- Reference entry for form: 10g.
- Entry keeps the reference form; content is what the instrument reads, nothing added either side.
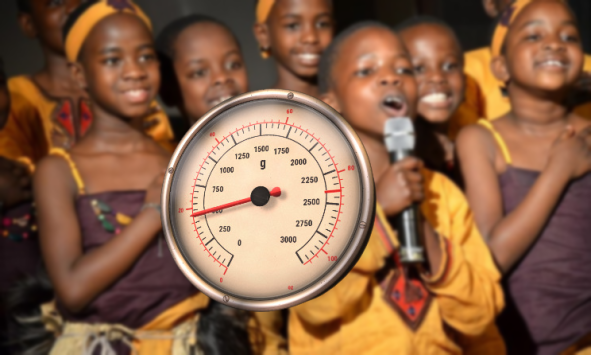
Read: 500g
